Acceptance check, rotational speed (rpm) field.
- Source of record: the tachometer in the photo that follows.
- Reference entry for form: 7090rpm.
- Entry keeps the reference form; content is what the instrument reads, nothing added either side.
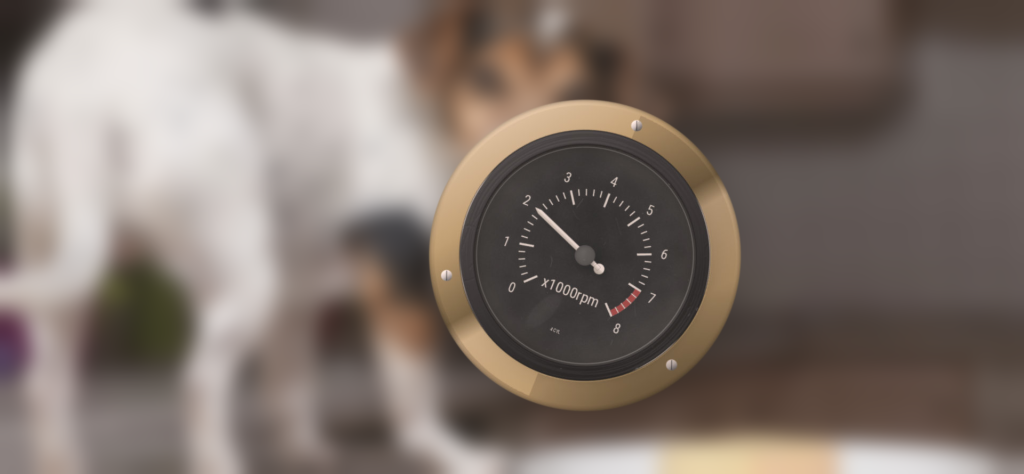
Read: 2000rpm
